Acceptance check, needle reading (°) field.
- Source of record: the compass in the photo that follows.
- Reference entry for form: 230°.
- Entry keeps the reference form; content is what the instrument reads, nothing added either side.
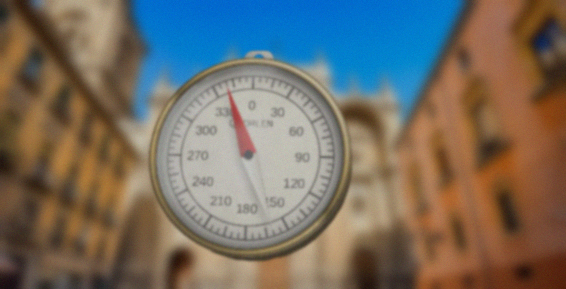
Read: 340°
